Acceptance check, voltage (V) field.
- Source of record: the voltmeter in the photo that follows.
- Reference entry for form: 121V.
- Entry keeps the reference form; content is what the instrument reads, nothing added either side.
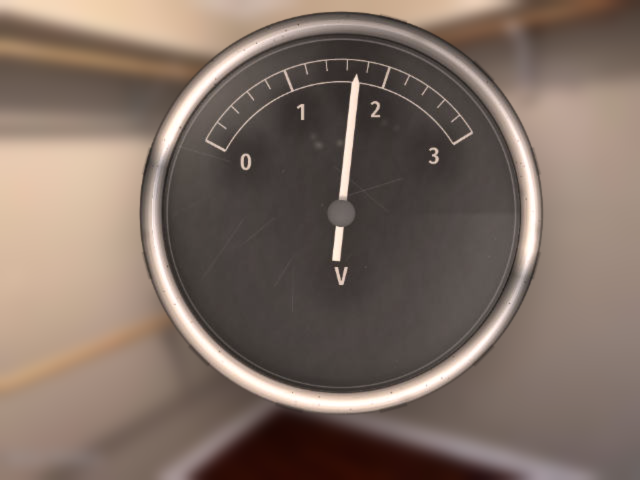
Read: 1.7V
